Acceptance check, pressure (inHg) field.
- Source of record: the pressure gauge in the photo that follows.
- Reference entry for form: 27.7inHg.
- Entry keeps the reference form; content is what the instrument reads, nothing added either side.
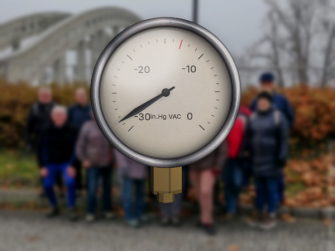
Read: -28.5inHg
